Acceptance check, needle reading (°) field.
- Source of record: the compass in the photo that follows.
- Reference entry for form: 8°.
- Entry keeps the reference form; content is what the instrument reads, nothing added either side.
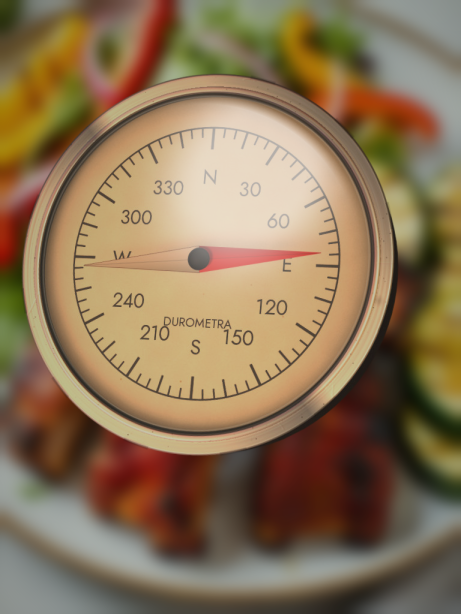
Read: 85°
